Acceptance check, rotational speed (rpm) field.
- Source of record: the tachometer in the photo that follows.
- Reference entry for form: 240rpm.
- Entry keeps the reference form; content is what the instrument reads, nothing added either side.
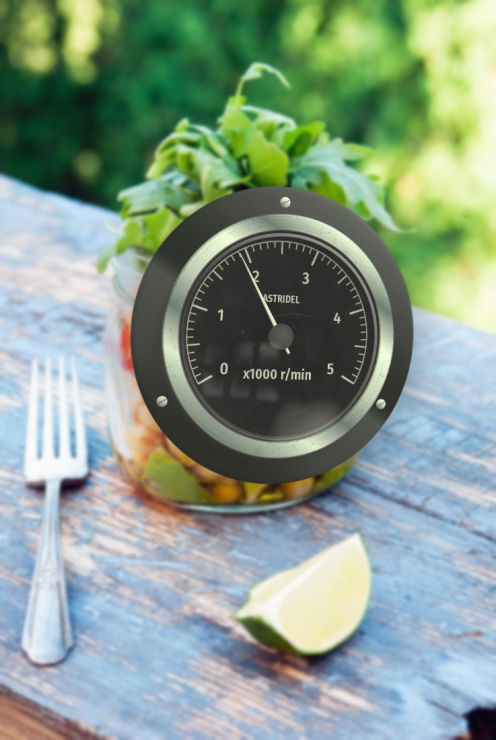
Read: 1900rpm
